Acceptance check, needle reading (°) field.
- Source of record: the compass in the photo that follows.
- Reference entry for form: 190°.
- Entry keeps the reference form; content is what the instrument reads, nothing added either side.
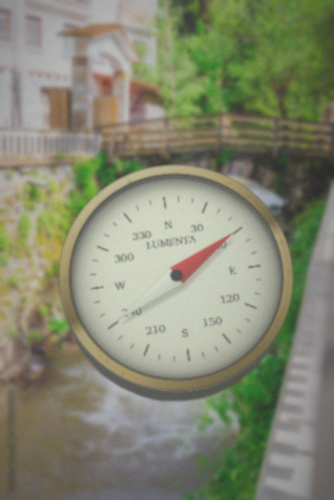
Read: 60°
